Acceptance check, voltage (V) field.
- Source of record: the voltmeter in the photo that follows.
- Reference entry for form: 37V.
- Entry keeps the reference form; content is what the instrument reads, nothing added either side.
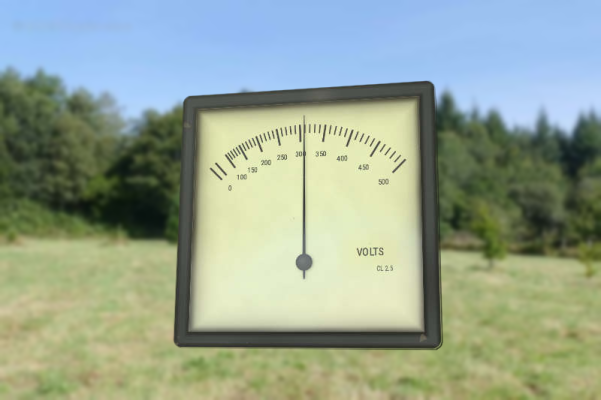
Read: 310V
